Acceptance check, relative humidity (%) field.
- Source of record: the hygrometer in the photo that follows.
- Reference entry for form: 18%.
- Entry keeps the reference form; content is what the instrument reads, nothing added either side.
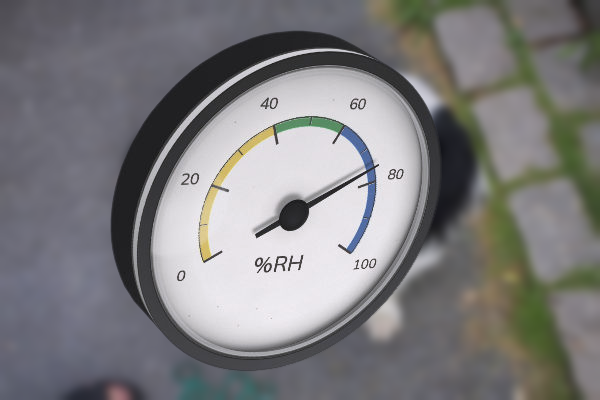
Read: 75%
